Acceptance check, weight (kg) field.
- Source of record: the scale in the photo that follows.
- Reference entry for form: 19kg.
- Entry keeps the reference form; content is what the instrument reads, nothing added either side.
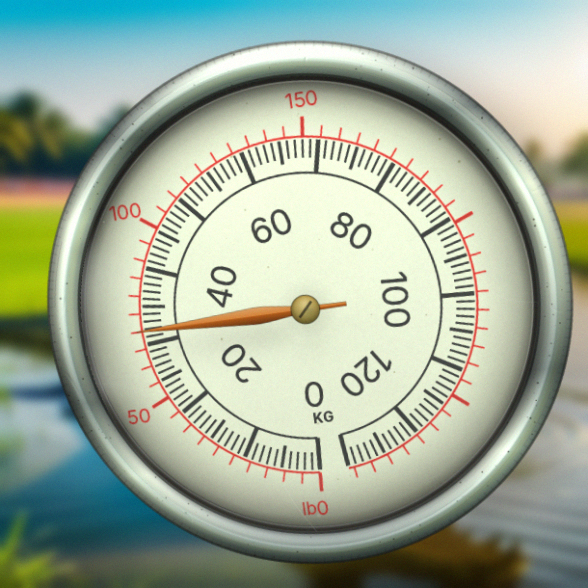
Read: 32kg
